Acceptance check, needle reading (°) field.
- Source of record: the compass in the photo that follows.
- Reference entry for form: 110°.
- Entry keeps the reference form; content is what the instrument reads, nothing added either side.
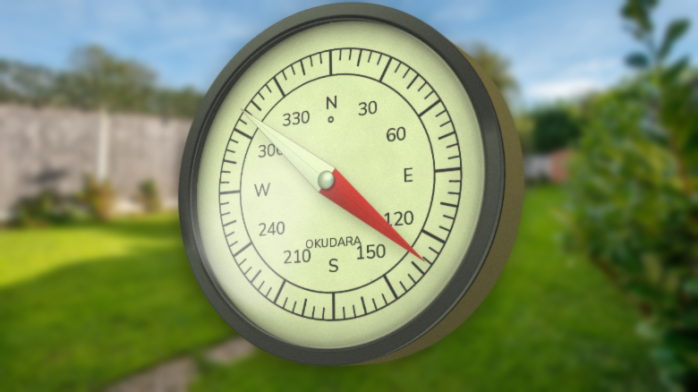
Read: 130°
